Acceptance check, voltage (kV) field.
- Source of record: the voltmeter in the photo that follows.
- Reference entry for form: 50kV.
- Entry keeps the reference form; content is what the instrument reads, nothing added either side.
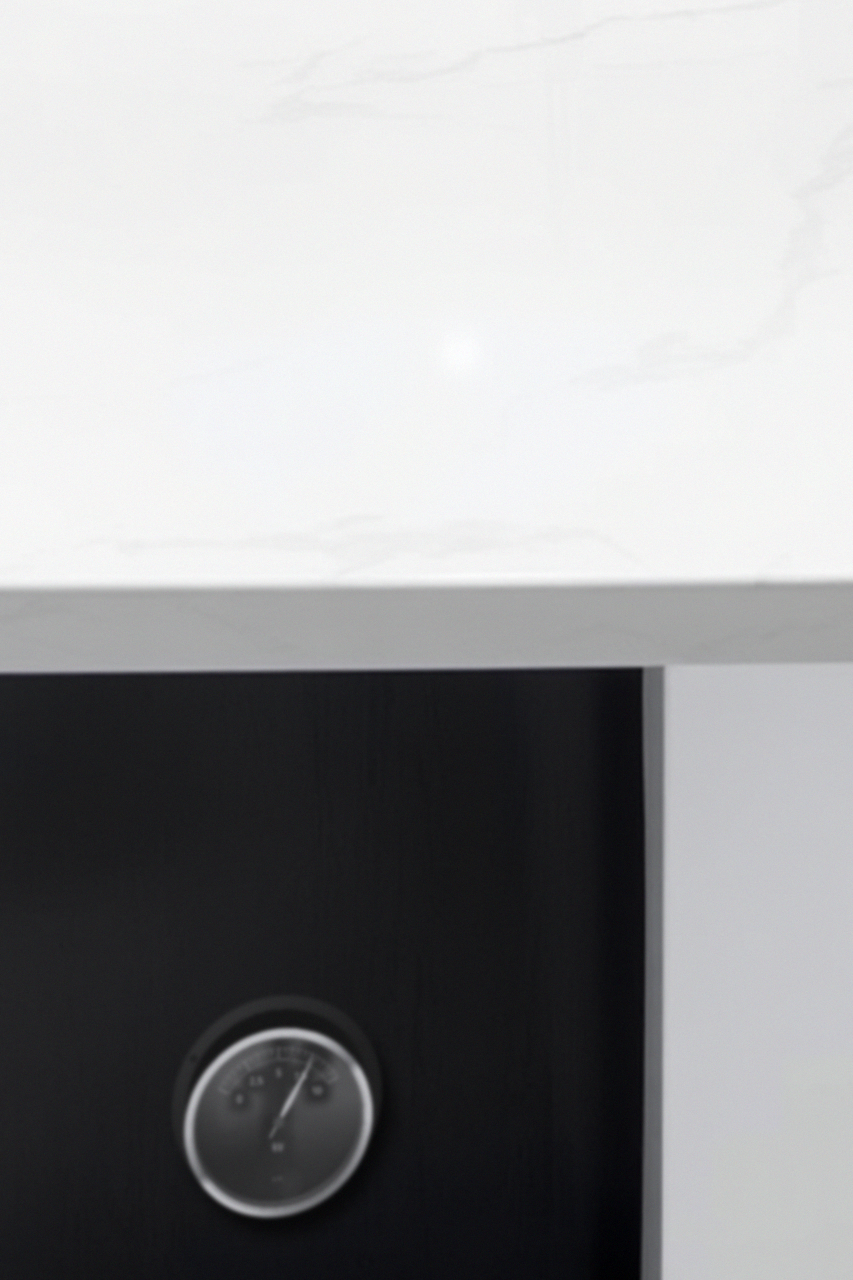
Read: 7.5kV
